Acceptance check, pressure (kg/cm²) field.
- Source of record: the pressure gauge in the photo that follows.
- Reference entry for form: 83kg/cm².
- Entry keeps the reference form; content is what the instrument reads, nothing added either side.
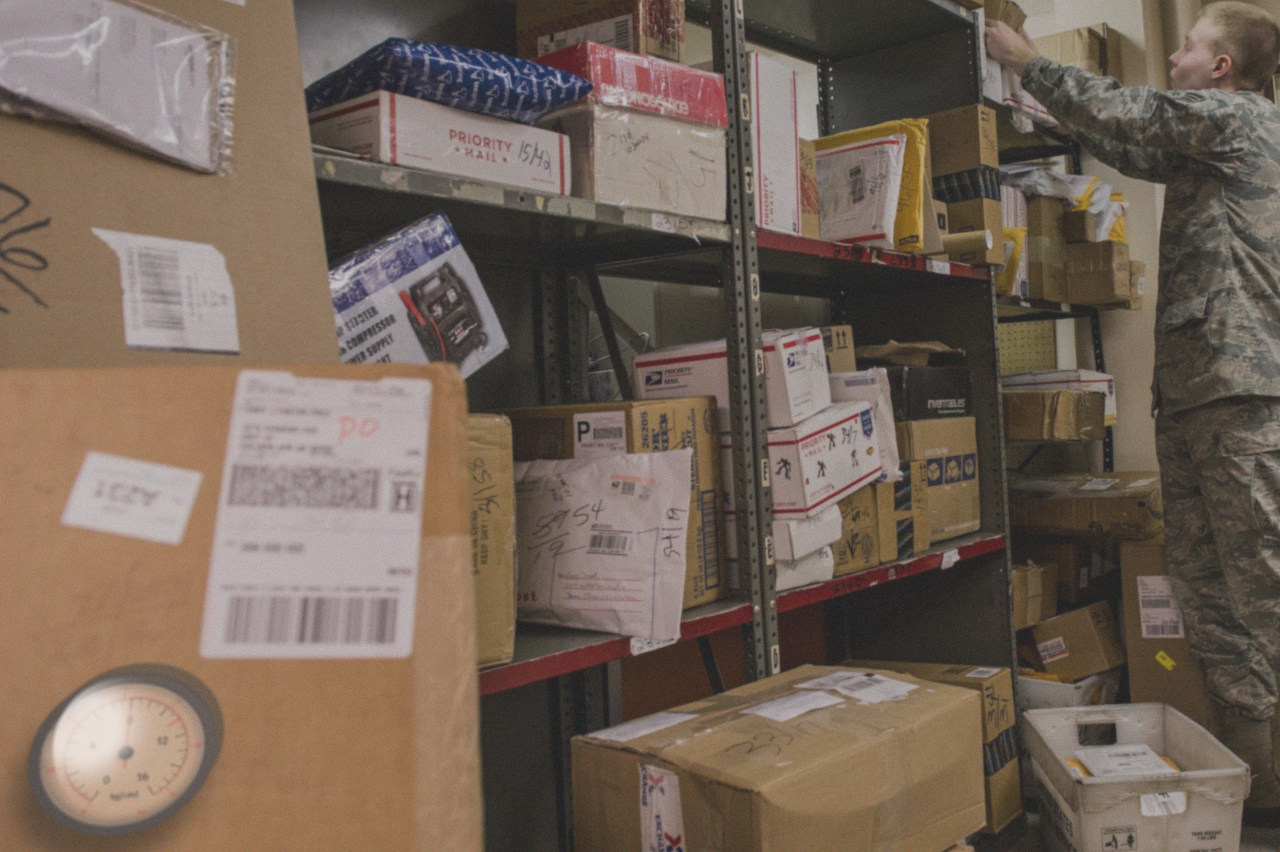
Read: 8kg/cm²
